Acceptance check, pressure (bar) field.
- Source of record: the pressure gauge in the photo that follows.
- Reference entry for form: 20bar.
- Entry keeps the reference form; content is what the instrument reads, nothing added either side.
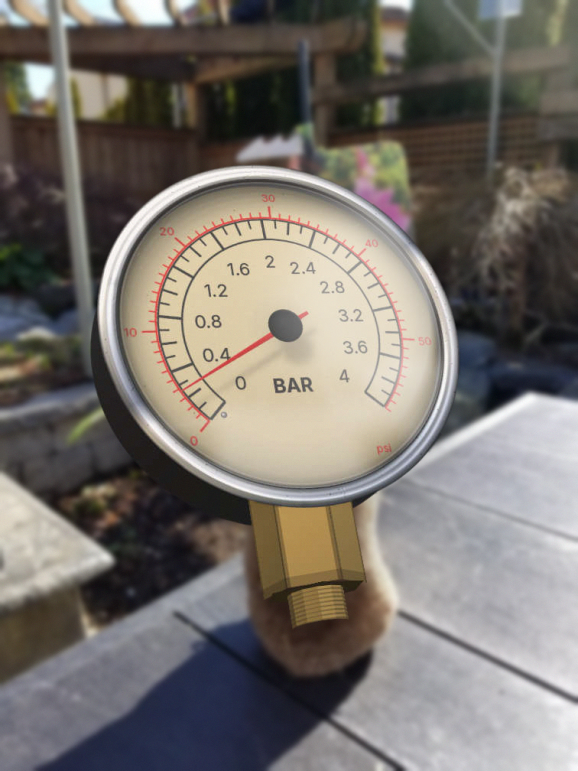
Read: 0.25bar
